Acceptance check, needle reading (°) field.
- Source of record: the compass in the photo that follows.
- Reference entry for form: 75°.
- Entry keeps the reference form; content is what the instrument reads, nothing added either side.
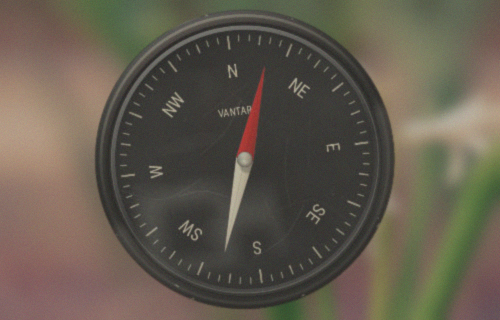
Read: 20°
